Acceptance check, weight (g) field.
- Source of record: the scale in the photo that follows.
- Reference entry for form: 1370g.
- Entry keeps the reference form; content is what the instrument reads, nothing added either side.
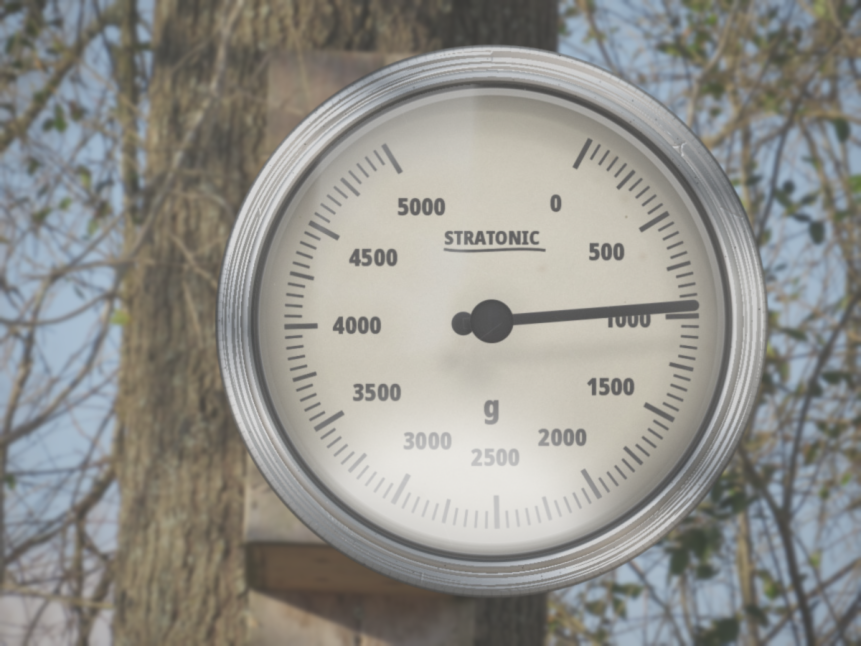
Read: 950g
